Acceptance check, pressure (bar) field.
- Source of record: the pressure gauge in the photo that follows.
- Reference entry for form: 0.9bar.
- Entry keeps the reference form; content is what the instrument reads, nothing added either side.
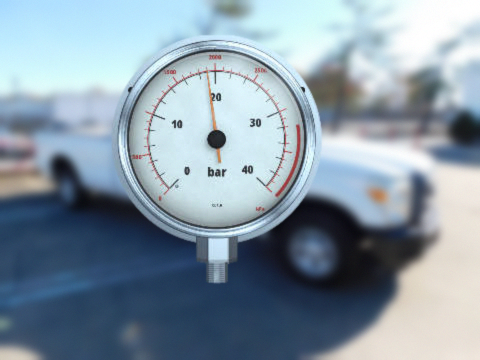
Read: 19bar
